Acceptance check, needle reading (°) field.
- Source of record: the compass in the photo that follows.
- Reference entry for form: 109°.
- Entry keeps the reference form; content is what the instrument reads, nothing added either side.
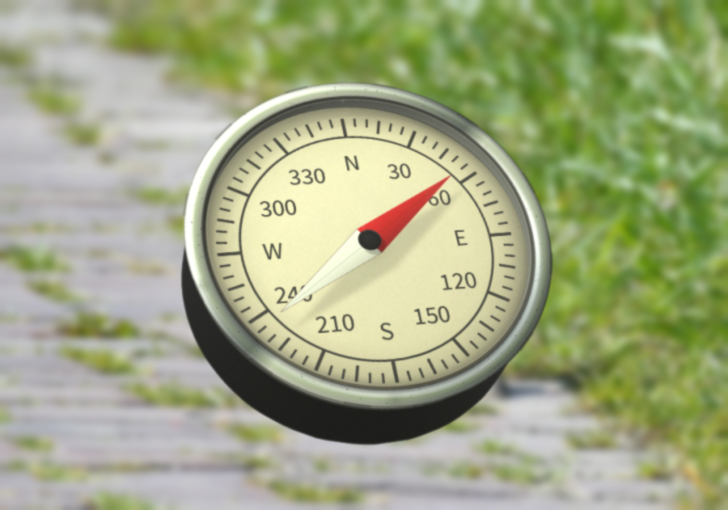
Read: 55°
